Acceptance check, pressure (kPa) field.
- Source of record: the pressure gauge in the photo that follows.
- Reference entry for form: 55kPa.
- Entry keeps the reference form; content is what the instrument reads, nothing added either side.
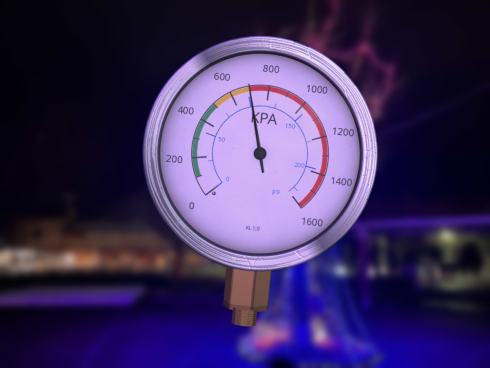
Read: 700kPa
